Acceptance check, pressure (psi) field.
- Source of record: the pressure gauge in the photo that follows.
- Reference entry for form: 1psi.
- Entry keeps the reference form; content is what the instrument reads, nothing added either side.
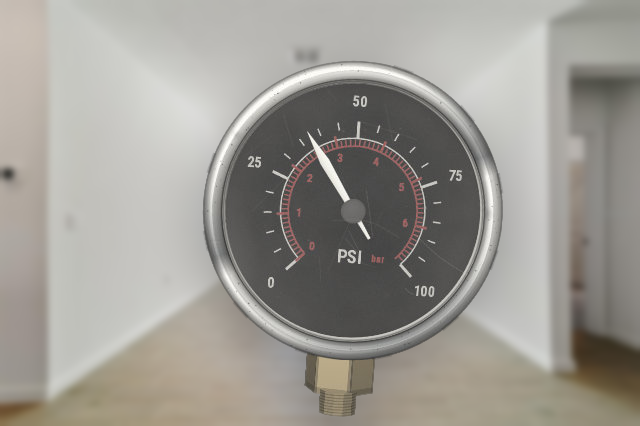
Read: 37.5psi
